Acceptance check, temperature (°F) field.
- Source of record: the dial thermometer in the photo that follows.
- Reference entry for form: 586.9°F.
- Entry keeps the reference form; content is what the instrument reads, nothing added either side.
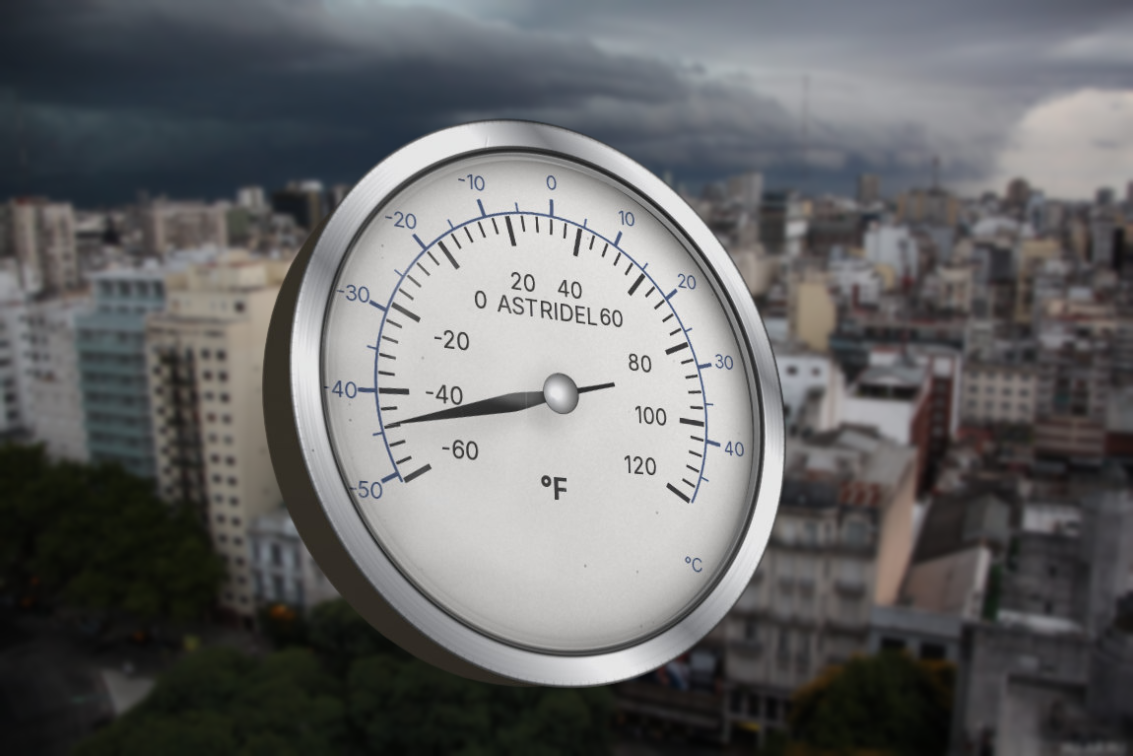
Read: -48°F
